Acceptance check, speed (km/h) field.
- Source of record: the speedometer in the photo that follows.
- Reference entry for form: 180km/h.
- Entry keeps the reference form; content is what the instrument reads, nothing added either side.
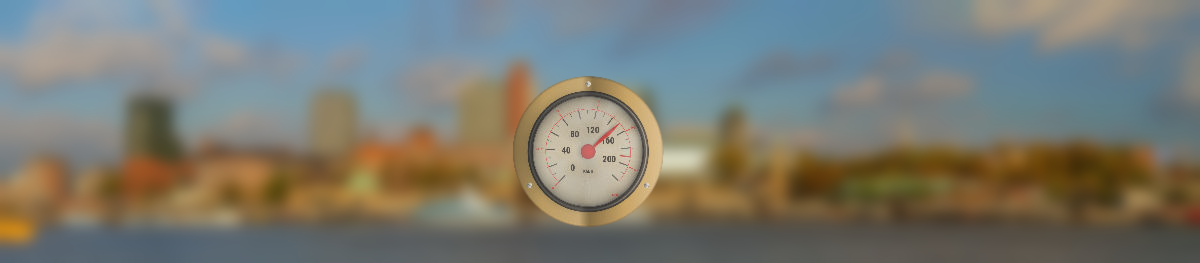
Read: 150km/h
